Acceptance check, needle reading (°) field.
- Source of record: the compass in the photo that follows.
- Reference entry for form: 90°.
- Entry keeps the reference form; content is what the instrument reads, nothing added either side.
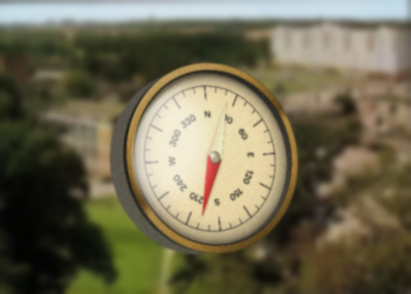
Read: 200°
